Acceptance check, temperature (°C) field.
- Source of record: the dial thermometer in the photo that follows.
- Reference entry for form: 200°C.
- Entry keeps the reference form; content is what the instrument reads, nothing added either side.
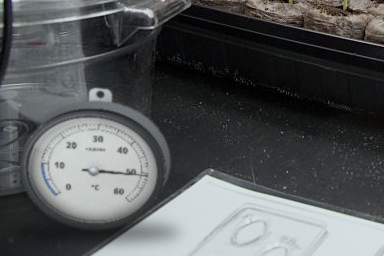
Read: 50°C
